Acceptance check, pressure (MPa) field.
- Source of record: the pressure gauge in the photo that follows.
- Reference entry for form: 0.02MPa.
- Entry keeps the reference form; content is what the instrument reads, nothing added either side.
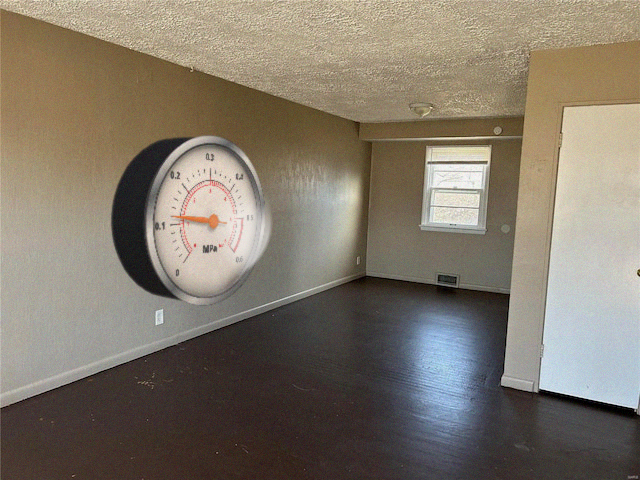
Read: 0.12MPa
